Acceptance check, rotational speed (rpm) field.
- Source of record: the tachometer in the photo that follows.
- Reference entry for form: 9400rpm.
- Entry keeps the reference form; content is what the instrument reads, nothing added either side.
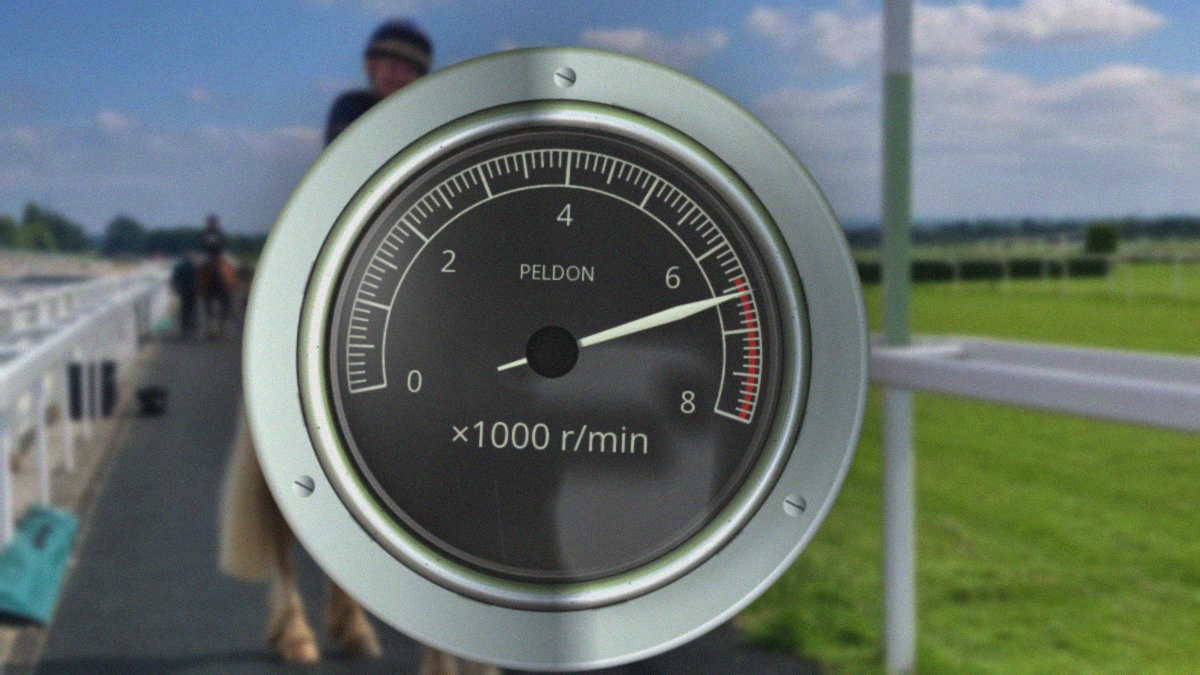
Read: 6600rpm
